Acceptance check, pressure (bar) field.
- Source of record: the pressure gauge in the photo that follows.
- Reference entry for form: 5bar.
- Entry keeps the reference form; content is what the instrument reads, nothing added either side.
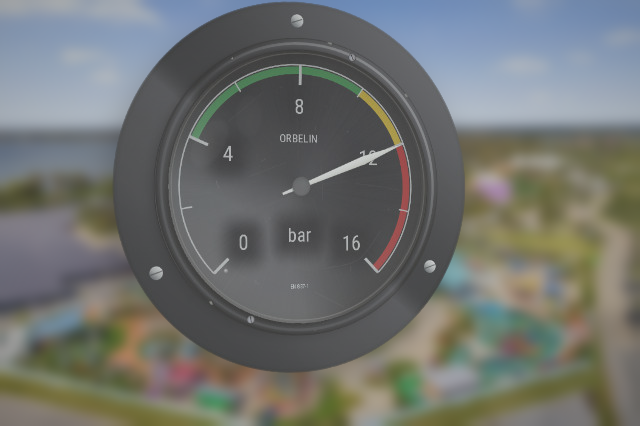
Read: 12bar
